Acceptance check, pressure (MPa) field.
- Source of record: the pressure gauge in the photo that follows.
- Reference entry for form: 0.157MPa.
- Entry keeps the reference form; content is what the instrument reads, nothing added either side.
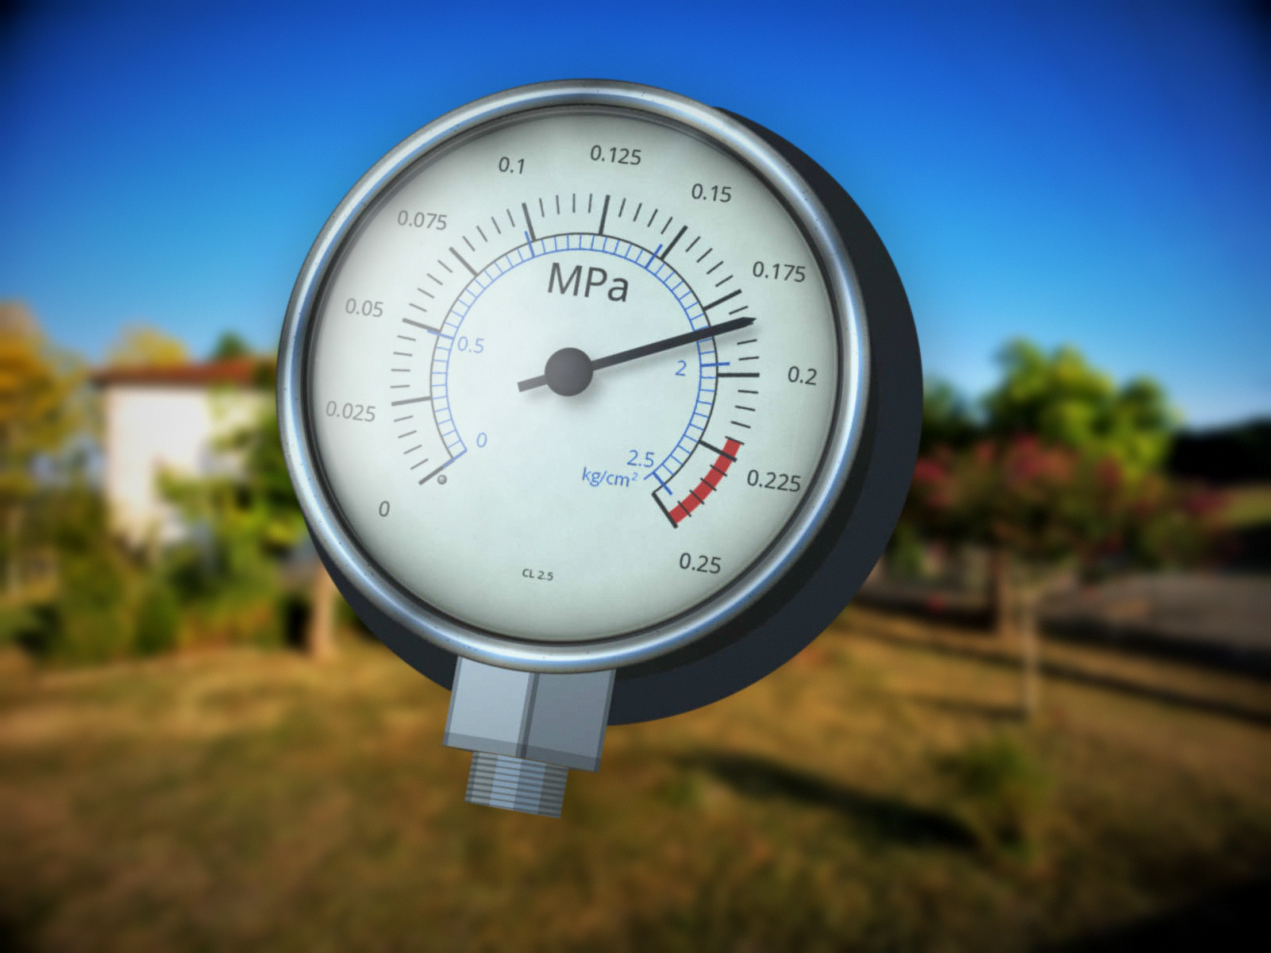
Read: 0.185MPa
